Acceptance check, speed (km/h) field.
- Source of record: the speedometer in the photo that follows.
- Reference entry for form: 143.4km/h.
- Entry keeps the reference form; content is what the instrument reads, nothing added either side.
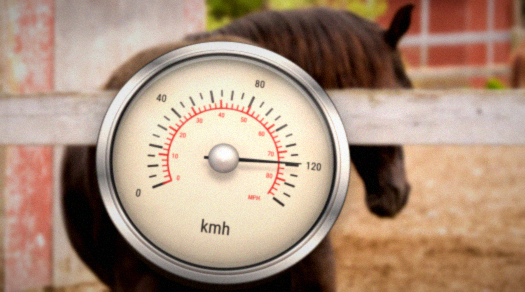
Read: 120km/h
